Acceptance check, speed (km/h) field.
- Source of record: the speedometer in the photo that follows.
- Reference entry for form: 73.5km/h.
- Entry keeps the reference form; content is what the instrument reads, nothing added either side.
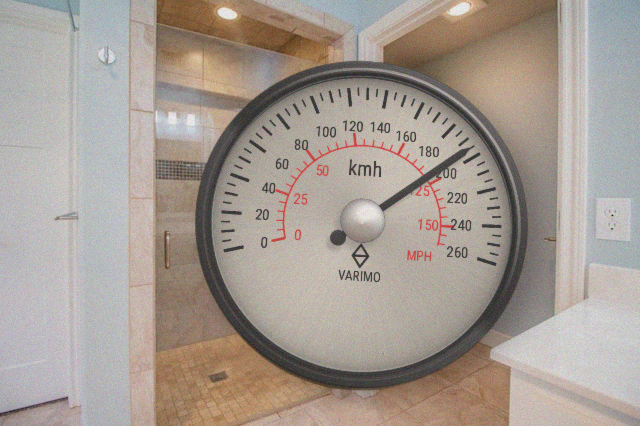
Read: 195km/h
